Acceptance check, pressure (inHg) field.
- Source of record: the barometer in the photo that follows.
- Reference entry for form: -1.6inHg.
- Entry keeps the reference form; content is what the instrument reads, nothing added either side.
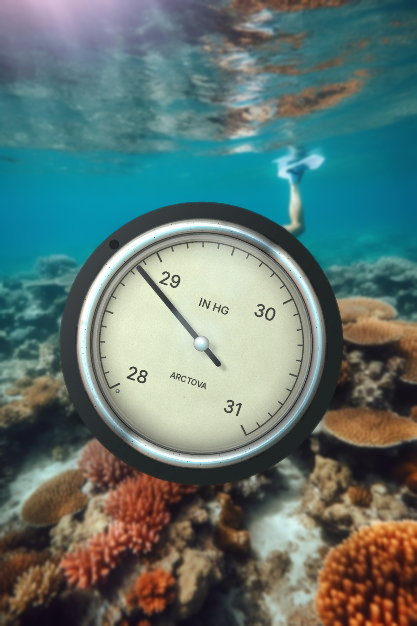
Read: 28.85inHg
